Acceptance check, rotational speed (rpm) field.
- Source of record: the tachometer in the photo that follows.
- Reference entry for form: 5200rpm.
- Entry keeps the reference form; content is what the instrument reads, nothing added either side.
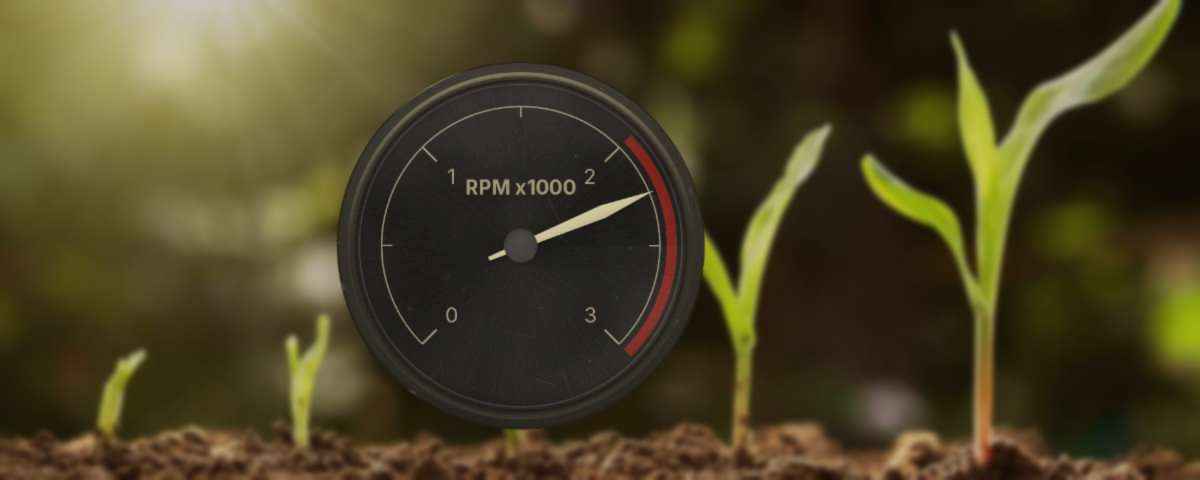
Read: 2250rpm
